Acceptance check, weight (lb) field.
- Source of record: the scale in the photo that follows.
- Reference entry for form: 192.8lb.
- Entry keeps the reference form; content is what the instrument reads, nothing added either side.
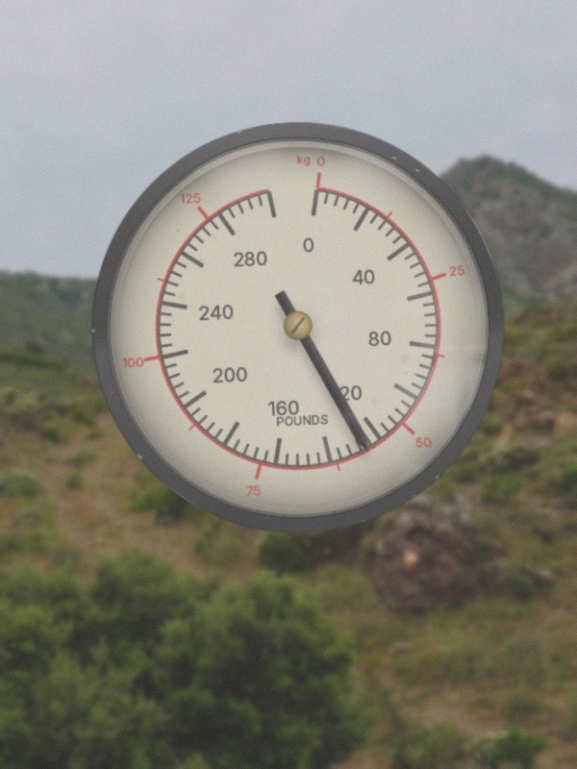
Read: 126lb
